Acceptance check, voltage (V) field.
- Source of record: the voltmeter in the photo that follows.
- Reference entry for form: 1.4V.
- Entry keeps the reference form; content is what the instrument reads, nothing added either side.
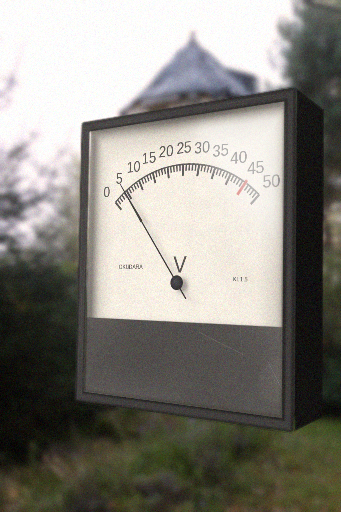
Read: 5V
